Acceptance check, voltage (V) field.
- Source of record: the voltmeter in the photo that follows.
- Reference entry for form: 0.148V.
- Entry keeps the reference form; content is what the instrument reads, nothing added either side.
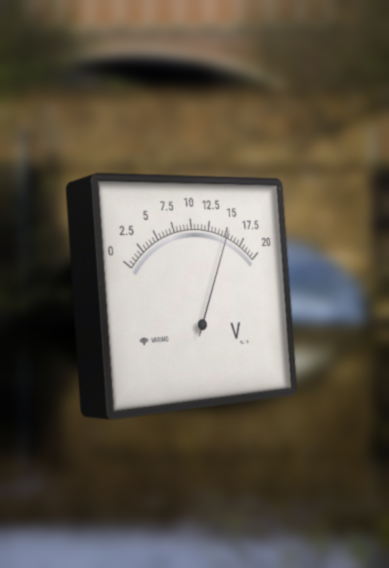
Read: 15V
